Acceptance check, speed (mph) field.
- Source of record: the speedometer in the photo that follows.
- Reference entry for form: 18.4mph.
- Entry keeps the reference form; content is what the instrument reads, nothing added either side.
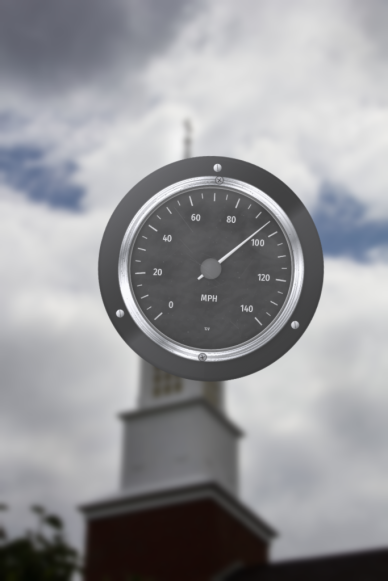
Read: 95mph
